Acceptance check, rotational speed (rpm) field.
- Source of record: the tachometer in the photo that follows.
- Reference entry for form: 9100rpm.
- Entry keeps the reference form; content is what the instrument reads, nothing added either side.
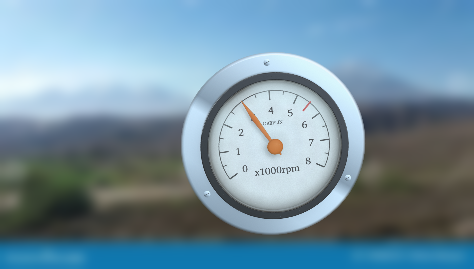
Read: 3000rpm
